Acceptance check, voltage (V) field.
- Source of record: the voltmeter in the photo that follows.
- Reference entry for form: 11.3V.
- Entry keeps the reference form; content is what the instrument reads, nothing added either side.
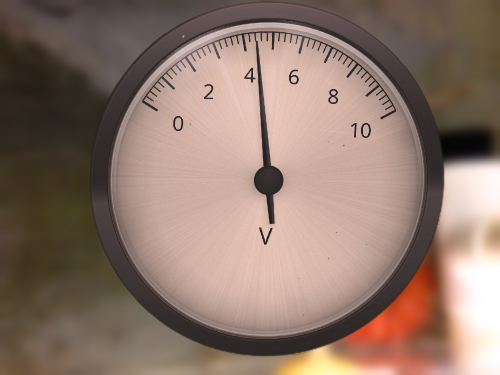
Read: 4.4V
